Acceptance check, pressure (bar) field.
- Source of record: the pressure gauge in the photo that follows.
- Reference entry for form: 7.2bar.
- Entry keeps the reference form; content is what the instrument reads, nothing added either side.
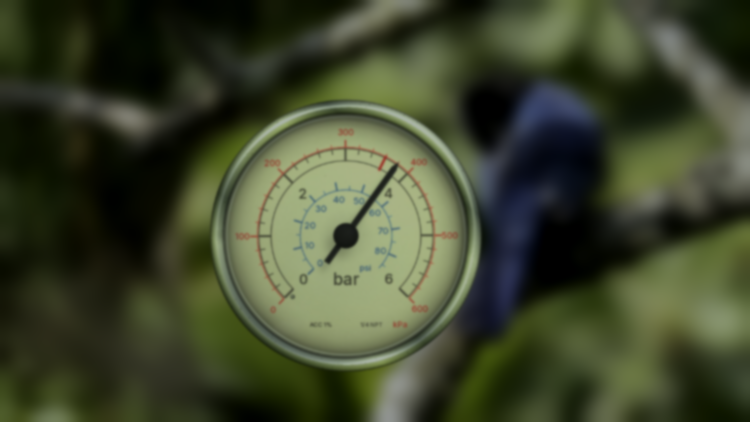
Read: 3.8bar
